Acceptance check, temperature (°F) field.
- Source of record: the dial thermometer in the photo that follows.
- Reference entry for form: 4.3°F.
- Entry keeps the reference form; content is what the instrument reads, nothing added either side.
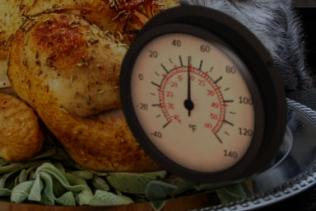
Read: 50°F
